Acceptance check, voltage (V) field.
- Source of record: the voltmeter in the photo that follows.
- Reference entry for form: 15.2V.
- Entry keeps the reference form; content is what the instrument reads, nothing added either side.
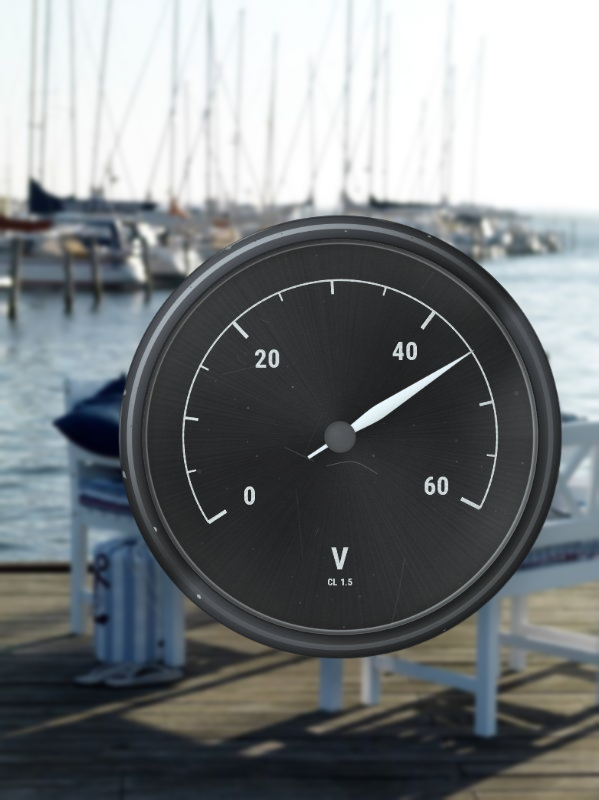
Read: 45V
